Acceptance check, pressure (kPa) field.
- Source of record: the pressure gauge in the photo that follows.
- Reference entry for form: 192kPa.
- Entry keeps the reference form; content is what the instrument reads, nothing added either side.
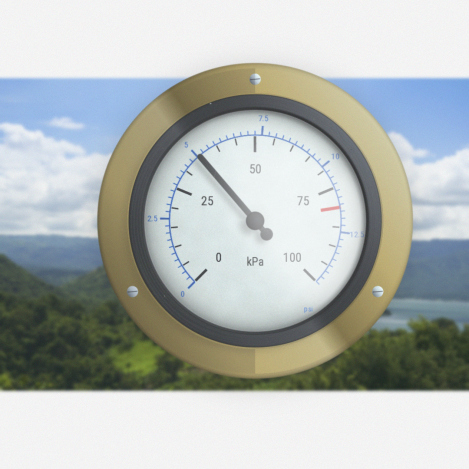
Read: 35kPa
